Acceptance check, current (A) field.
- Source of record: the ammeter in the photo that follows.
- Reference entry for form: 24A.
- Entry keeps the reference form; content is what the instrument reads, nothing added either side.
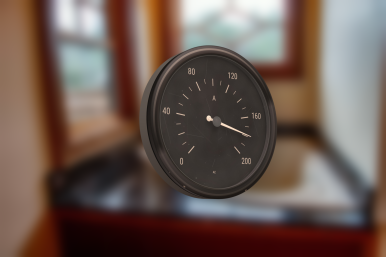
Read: 180A
